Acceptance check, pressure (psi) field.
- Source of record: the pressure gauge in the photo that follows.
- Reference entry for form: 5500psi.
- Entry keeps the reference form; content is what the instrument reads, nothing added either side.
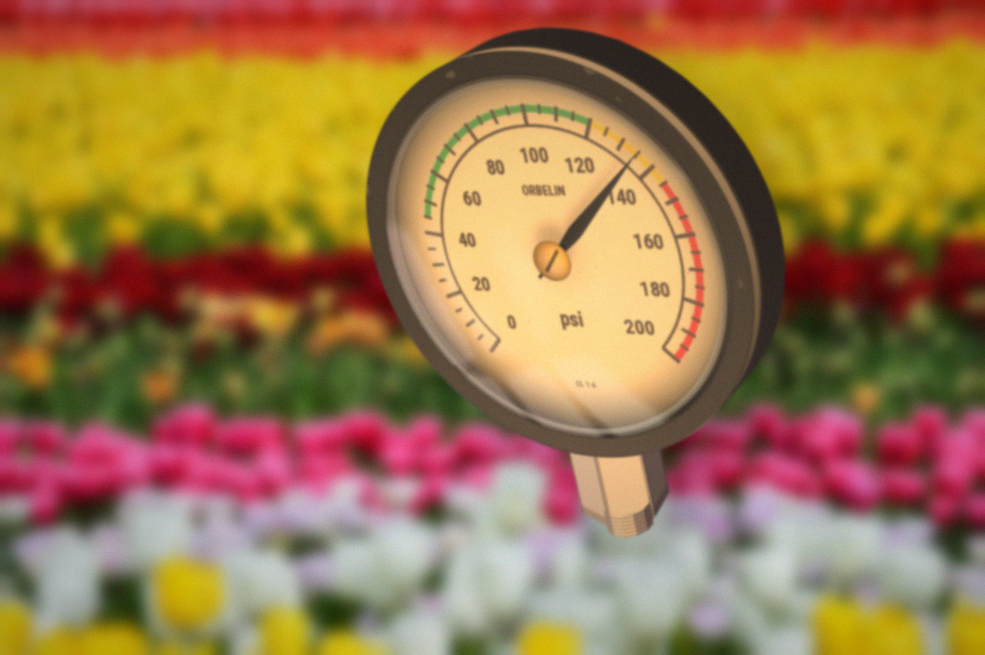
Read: 135psi
